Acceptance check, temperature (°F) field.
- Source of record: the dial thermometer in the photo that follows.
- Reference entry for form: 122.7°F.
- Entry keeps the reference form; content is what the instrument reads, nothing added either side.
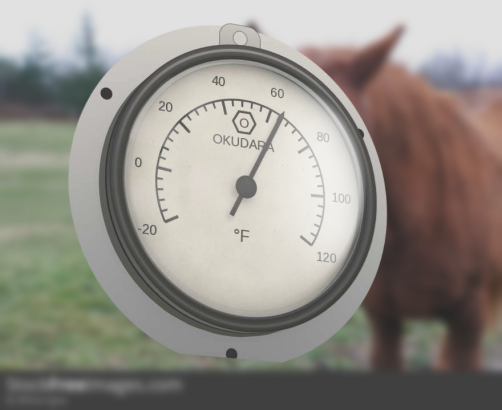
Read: 64°F
